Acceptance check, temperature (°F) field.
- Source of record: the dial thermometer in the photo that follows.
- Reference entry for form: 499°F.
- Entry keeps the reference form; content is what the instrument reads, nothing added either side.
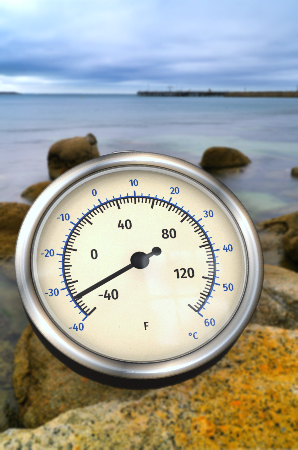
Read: -30°F
